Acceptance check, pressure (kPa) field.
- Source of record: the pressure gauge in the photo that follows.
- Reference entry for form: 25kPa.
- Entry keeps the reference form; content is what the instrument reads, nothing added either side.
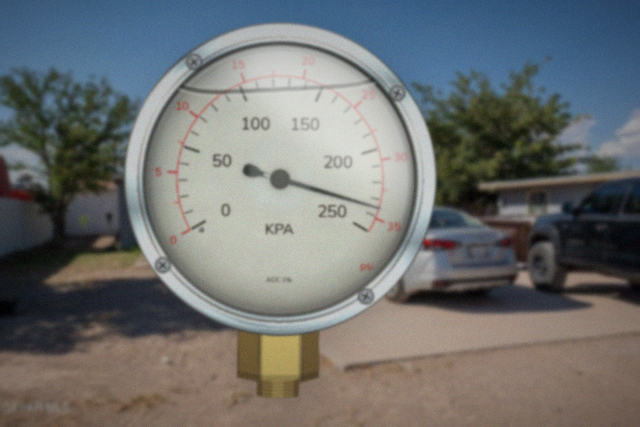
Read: 235kPa
